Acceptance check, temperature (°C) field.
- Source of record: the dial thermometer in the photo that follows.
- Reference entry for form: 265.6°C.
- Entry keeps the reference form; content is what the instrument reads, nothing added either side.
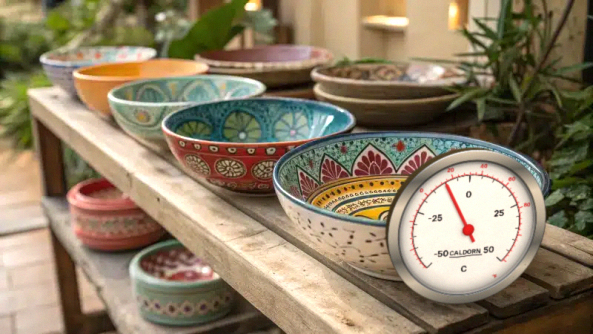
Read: -10°C
